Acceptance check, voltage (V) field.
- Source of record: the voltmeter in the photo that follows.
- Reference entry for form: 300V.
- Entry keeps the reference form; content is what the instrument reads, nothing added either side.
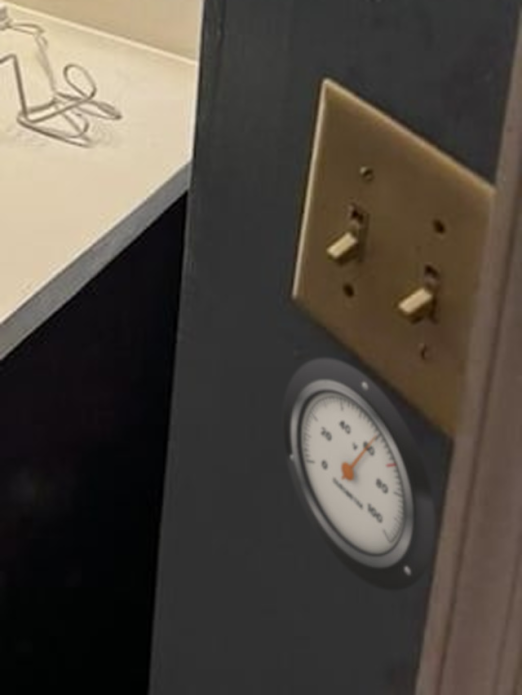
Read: 60V
